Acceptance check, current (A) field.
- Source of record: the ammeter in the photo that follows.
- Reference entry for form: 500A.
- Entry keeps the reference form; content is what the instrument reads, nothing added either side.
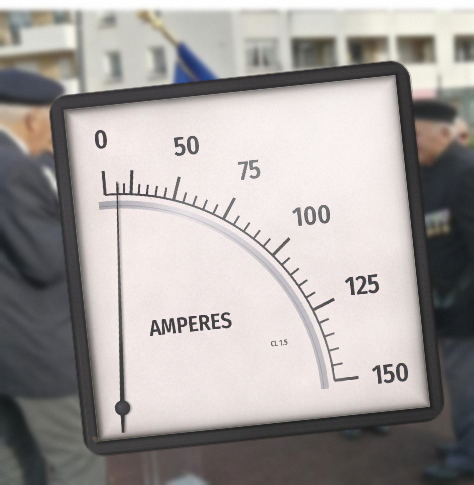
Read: 15A
